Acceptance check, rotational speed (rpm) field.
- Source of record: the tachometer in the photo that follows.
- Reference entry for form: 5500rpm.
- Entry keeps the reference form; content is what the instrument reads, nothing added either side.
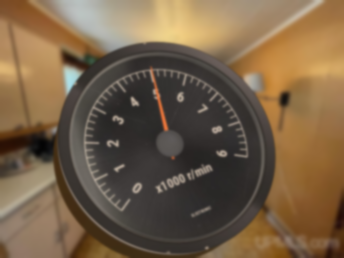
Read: 5000rpm
